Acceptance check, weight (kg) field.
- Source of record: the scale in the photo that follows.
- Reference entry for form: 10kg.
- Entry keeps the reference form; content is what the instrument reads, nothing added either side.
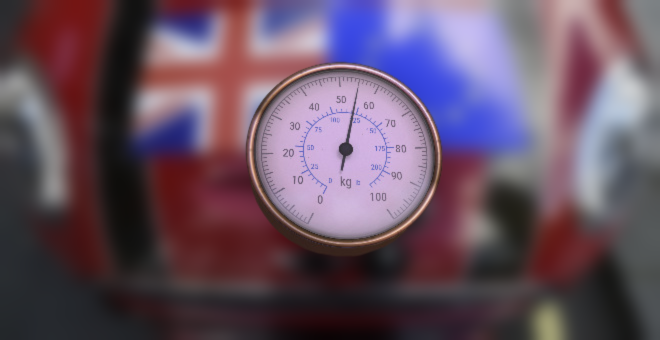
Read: 55kg
